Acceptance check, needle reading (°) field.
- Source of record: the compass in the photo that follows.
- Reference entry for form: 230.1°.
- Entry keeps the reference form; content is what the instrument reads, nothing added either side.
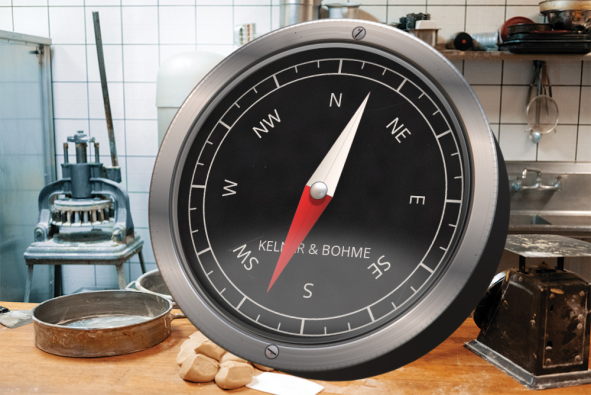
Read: 200°
